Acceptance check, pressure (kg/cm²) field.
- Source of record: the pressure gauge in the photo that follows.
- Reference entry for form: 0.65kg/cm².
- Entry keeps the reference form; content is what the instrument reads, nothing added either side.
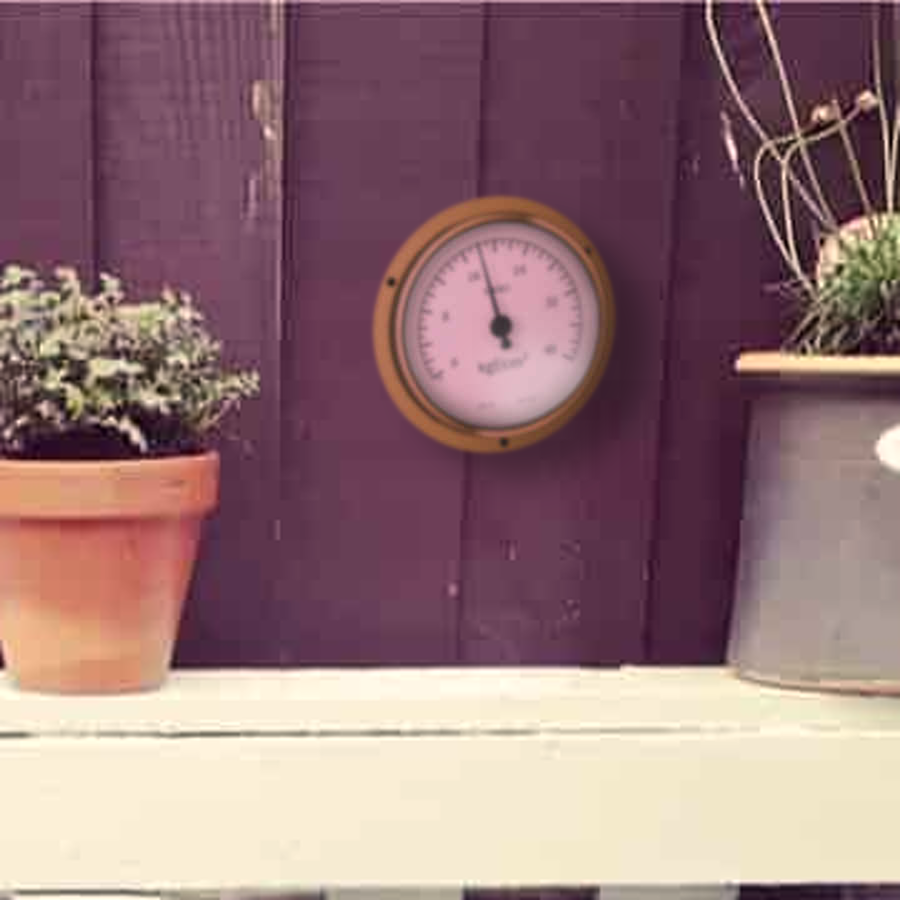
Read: 18kg/cm²
